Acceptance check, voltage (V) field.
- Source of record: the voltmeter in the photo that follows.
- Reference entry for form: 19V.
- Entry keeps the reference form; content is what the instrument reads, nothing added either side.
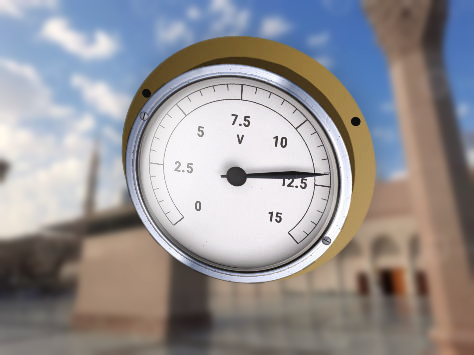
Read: 12V
